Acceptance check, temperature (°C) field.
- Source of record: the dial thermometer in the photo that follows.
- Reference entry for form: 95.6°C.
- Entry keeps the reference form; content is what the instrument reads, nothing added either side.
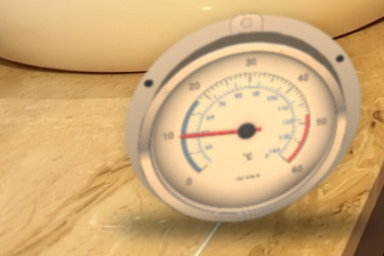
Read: 10°C
